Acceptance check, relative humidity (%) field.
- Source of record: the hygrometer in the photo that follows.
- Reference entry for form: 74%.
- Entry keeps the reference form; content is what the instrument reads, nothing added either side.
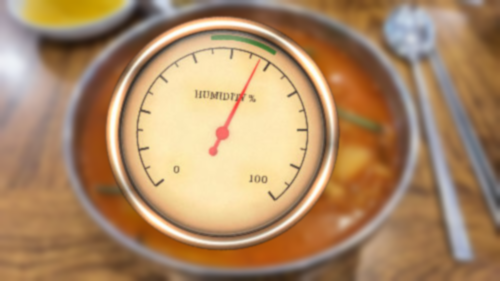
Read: 57.5%
